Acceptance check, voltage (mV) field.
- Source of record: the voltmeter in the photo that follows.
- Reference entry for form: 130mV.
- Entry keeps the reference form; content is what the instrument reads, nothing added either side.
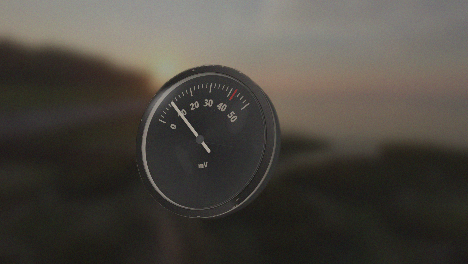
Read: 10mV
